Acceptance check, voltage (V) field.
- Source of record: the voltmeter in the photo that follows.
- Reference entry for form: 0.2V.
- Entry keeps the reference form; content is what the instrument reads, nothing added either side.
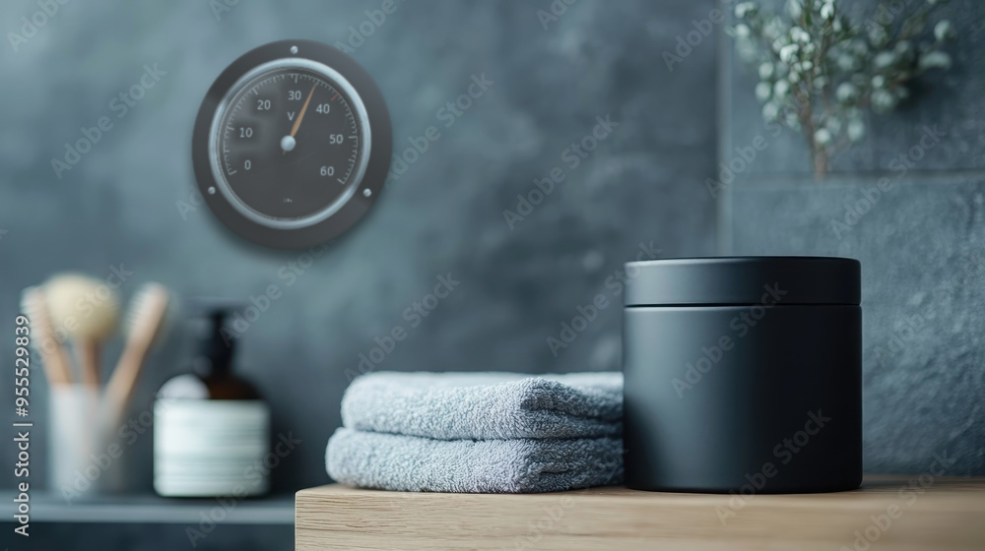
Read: 35V
